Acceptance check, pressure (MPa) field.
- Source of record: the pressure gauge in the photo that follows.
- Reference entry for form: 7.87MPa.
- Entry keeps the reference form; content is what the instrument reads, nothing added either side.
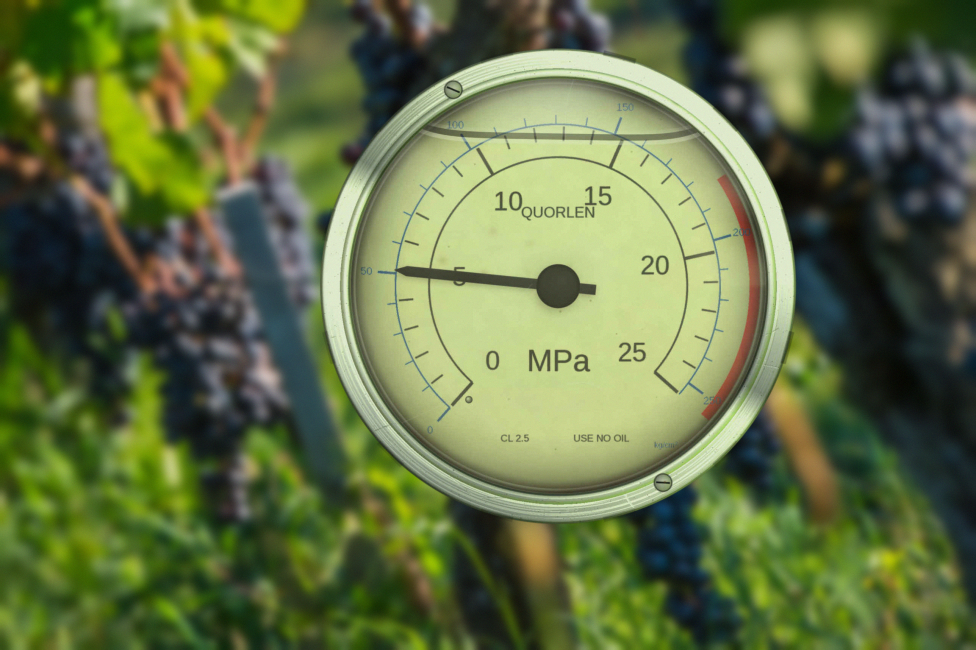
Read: 5MPa
